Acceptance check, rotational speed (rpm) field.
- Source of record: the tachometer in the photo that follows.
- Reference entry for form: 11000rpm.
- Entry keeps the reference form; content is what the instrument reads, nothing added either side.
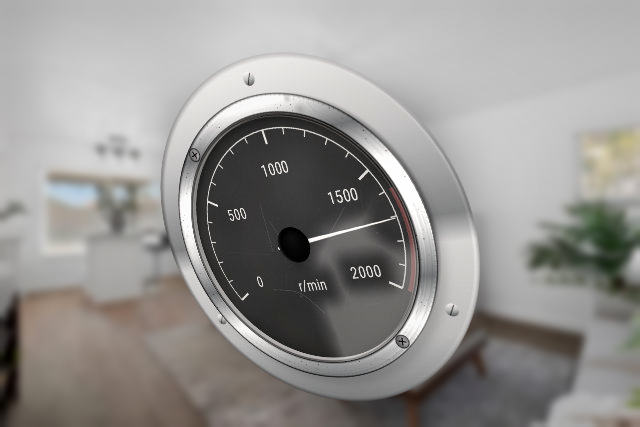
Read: 1700rpm
